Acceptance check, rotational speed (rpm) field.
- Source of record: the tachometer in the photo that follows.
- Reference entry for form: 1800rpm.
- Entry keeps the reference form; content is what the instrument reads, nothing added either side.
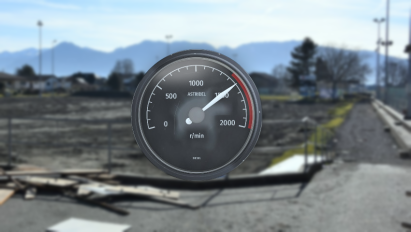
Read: 1500rpm
